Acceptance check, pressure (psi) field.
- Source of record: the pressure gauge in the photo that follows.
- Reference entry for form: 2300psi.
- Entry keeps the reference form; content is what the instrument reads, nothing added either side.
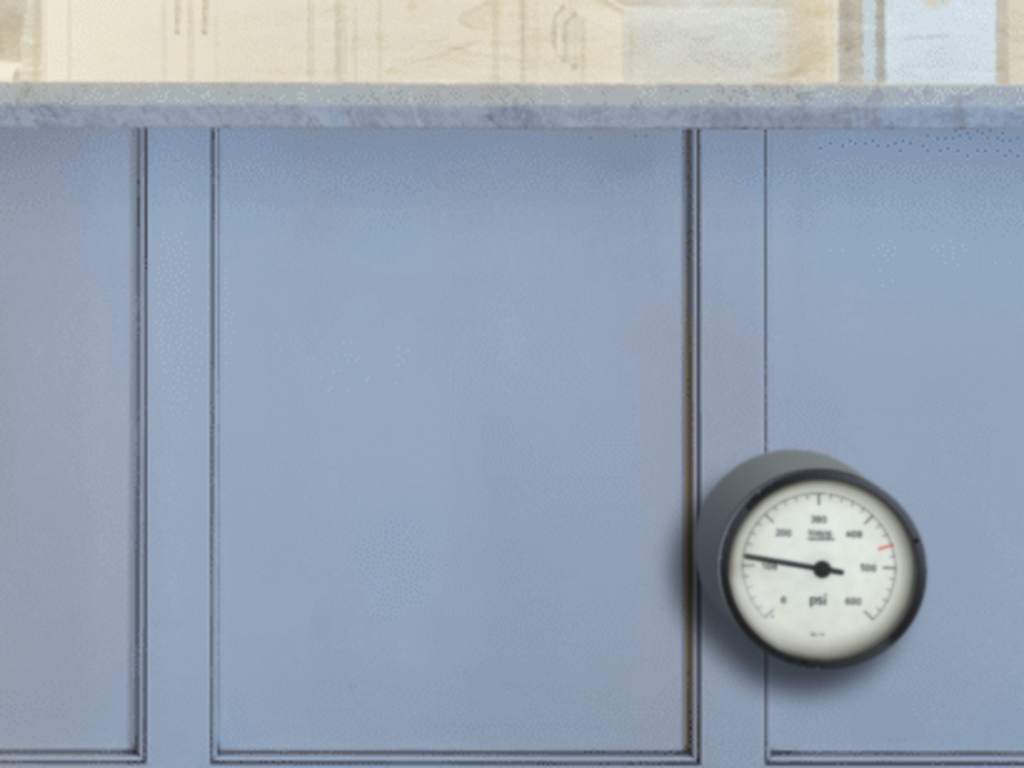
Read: 120psi
